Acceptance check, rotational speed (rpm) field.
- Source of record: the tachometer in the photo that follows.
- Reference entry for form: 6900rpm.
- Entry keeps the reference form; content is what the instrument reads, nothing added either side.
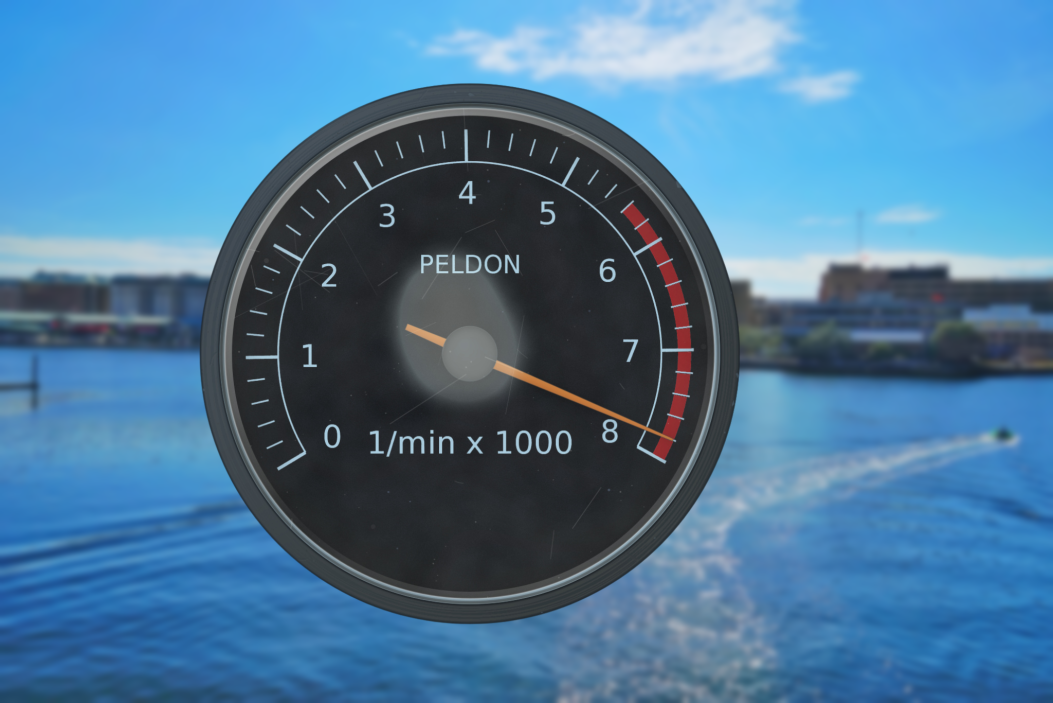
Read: 7800rpm
